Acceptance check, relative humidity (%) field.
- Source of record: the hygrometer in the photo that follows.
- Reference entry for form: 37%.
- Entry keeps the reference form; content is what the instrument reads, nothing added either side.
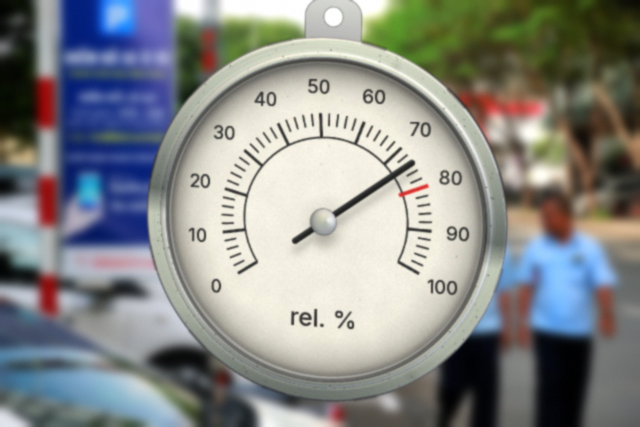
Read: 74%
